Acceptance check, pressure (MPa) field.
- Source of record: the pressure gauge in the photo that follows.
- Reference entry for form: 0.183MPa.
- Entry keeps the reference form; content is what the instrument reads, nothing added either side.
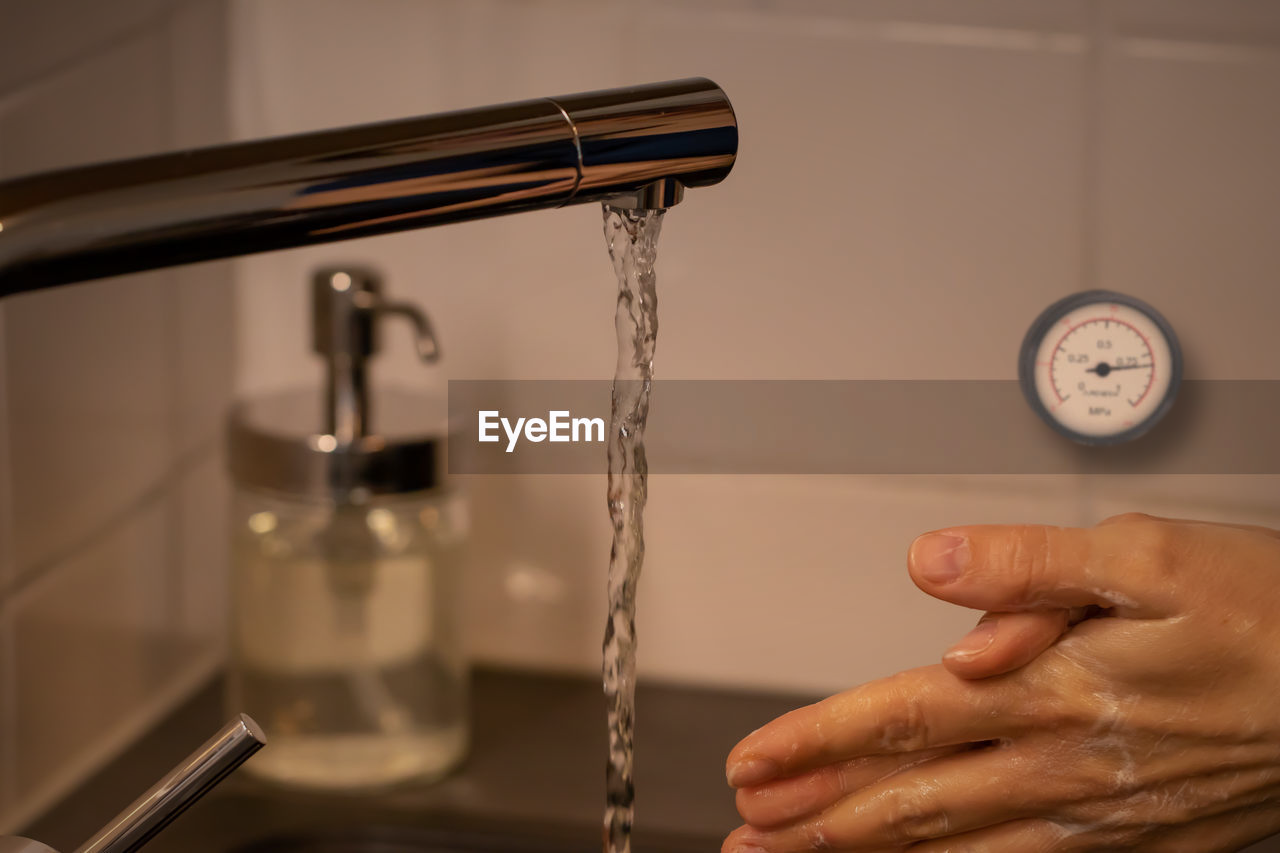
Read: 0.8MPa
